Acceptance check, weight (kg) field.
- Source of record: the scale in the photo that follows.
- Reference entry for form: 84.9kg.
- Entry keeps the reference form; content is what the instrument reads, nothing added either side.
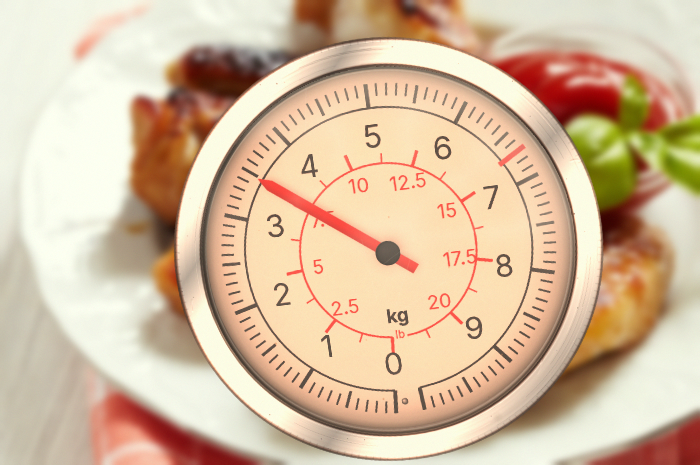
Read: 3.5kg
